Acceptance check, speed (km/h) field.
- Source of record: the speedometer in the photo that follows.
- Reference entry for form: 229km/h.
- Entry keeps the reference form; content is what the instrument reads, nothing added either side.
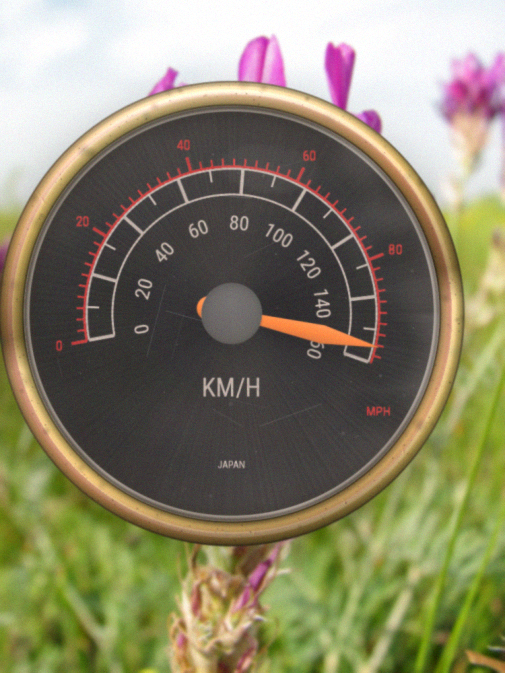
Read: 155km/h
